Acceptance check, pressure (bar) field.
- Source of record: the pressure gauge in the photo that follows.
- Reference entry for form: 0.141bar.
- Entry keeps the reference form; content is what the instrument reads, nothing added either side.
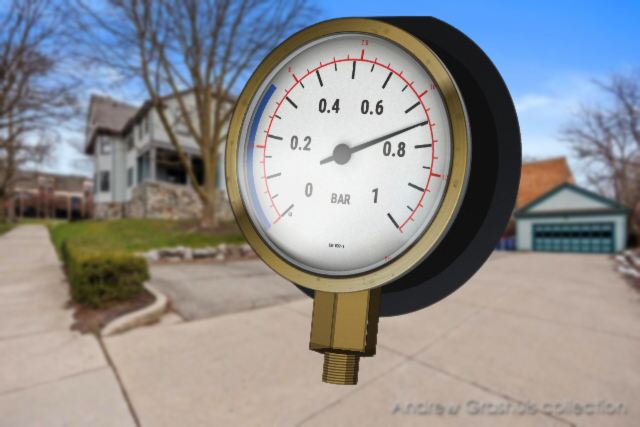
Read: 0.75bar
